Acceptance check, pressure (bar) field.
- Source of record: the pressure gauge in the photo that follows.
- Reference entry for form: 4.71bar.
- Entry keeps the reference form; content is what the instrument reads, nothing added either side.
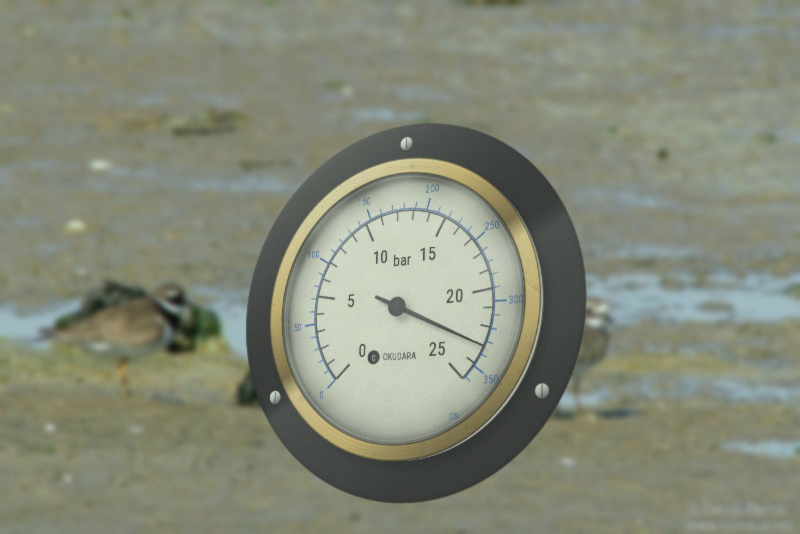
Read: 23bar
